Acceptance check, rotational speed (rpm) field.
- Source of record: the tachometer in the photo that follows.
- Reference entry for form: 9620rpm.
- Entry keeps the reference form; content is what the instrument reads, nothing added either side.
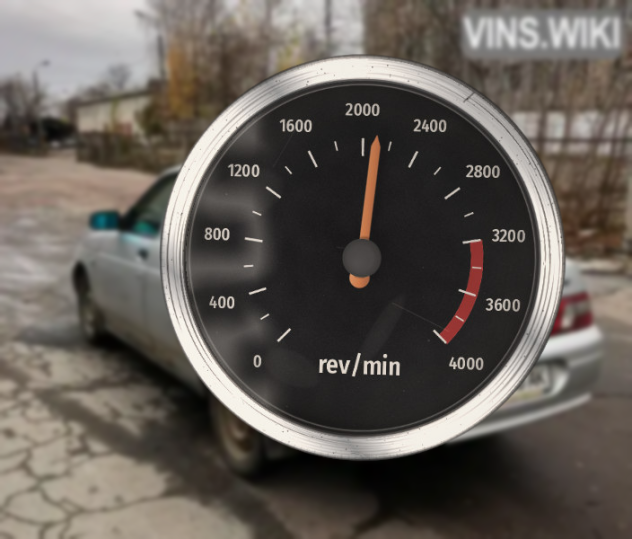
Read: 2100rpm
